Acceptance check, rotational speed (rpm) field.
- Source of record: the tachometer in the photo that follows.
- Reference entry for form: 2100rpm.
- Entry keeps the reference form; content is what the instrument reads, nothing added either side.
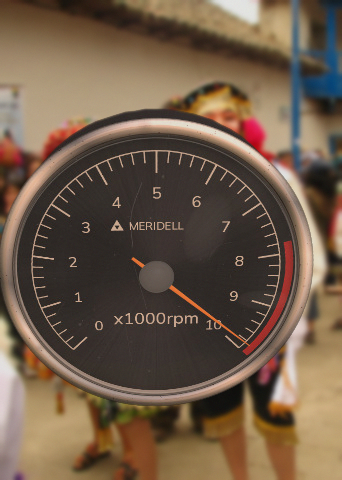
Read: 9800rpm
